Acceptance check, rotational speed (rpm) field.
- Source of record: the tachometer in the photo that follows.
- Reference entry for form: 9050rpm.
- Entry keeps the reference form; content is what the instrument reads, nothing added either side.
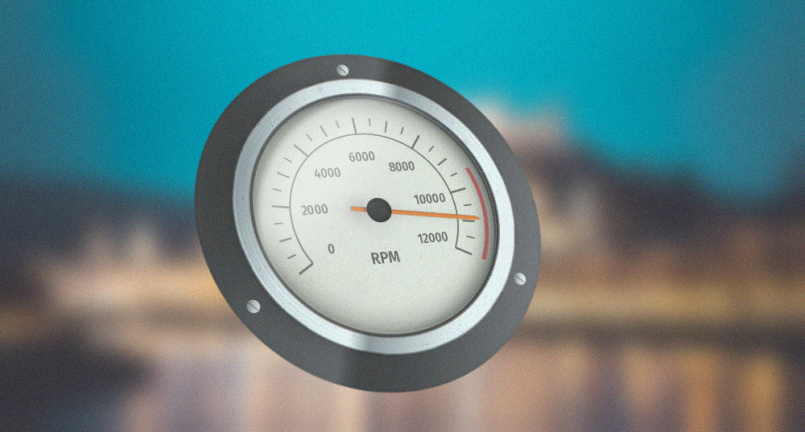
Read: 11000rpm
